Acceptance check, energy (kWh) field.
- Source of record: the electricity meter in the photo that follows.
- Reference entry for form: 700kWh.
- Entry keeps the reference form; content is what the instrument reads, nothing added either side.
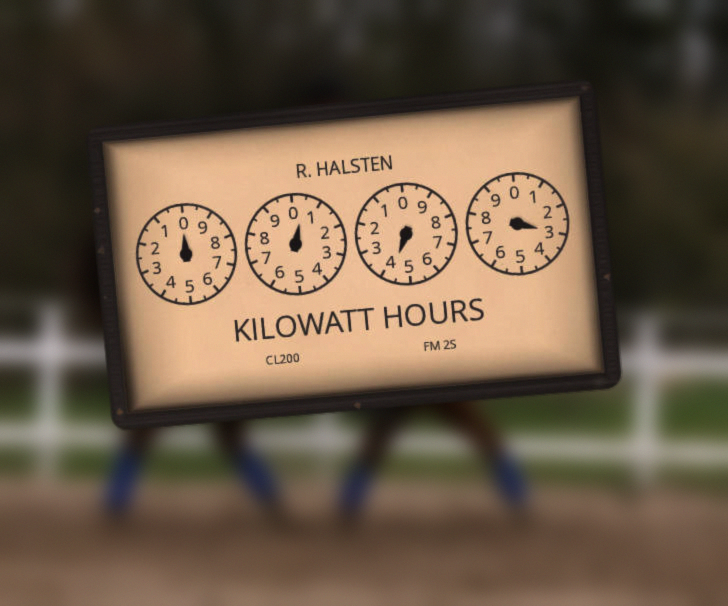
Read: 43kWh
